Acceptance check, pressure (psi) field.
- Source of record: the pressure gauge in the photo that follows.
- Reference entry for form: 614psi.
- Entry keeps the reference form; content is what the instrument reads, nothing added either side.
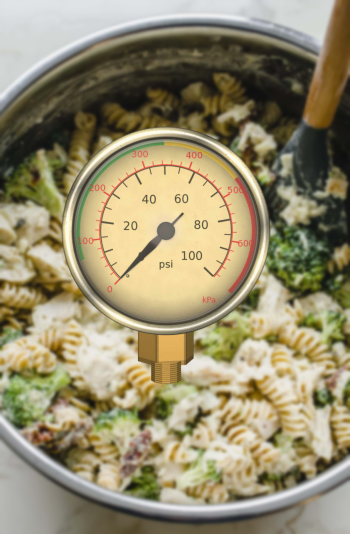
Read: 0psi
